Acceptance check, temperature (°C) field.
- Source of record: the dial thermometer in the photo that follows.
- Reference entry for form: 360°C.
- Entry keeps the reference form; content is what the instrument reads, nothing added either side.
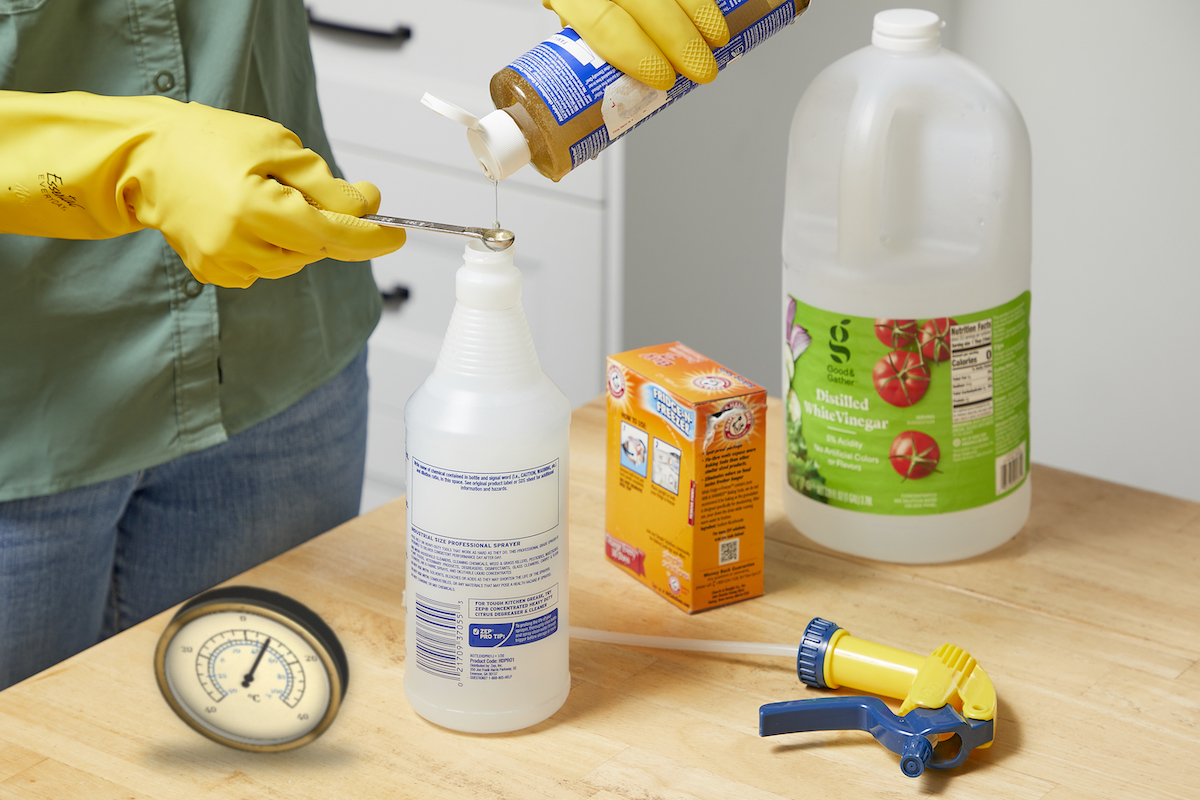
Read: 8°C
